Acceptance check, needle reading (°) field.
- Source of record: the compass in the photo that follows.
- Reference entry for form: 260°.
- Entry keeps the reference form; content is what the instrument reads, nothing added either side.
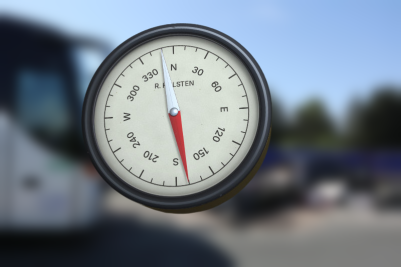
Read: 170°
